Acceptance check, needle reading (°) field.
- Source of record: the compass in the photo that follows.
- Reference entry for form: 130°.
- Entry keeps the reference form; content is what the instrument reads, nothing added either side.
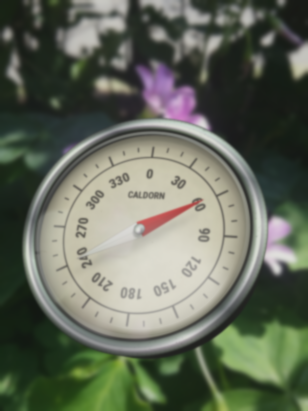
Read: 60°
